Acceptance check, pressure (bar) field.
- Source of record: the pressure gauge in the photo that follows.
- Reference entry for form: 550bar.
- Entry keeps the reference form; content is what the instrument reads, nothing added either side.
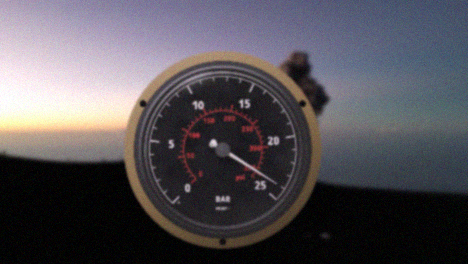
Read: 24bar
